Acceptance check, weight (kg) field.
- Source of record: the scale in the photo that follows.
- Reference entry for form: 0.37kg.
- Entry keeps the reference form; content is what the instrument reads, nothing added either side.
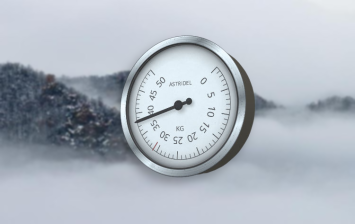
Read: 38kg
